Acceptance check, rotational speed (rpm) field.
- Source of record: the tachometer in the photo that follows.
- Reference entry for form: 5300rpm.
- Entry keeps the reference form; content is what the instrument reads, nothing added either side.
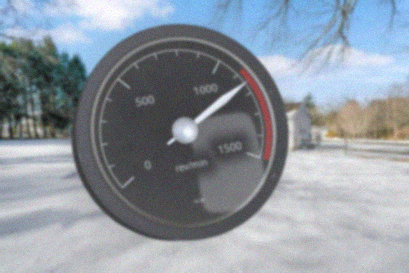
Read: 1150rpm
